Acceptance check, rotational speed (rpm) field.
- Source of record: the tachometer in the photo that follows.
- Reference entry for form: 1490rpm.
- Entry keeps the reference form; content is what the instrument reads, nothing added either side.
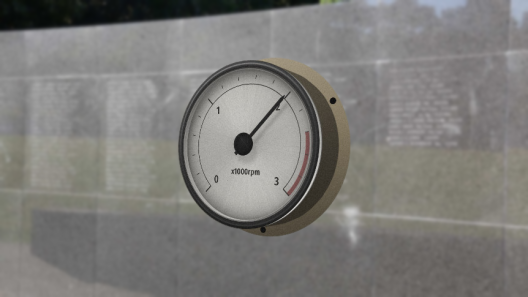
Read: 2000rpm
